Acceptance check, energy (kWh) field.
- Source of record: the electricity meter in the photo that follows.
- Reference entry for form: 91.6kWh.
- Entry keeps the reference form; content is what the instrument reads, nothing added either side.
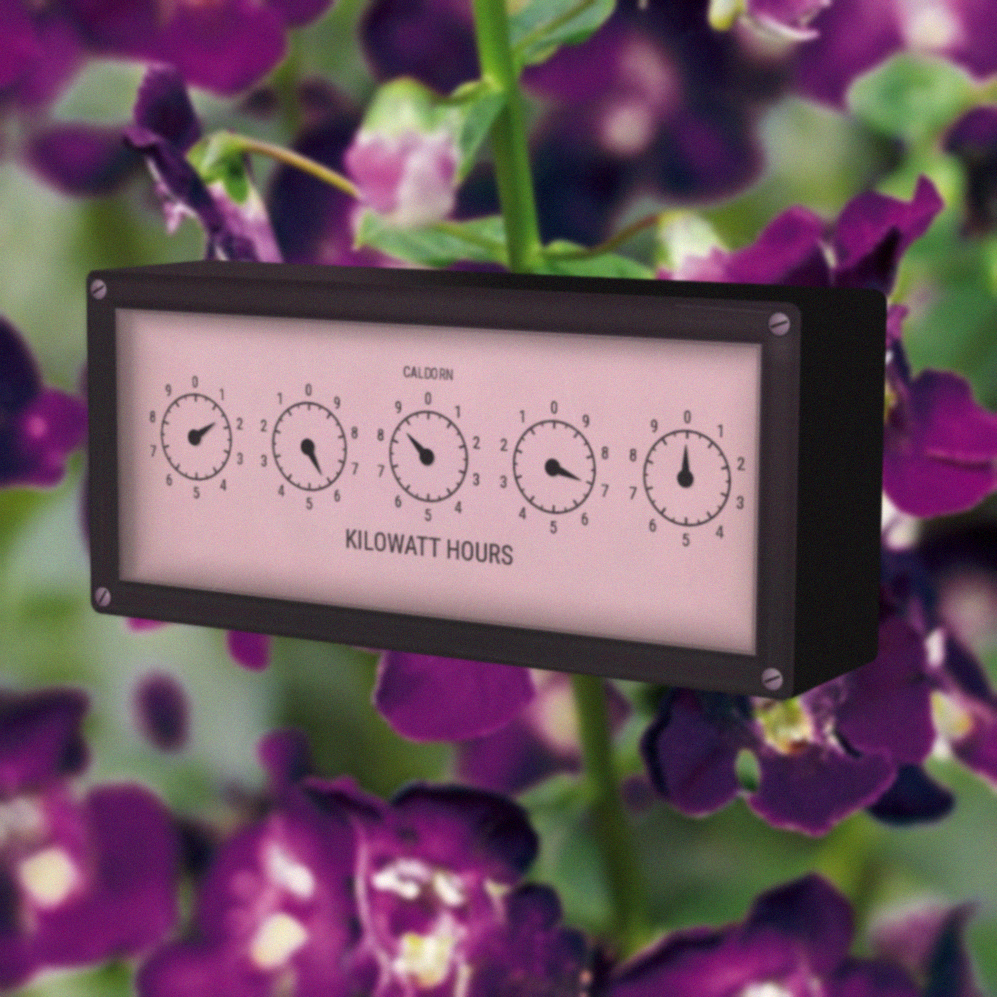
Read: 15870kWh
